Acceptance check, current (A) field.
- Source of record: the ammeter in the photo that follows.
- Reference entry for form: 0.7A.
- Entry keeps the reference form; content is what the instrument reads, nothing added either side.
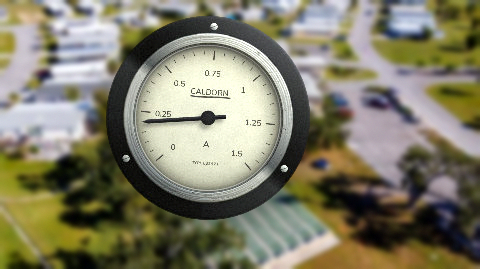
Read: 0.2A
